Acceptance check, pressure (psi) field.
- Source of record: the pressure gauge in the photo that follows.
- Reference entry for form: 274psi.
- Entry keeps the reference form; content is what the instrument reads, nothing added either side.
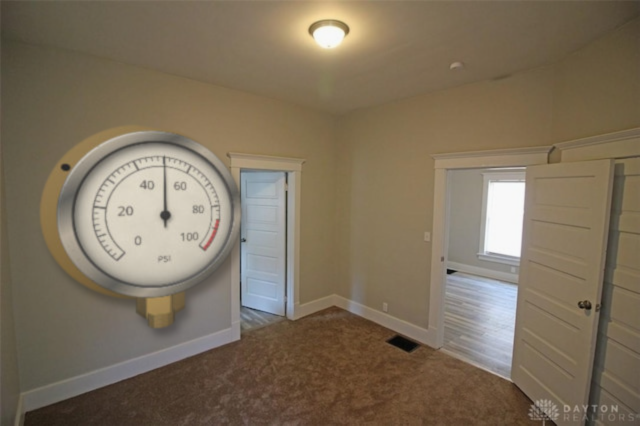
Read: 50psi
